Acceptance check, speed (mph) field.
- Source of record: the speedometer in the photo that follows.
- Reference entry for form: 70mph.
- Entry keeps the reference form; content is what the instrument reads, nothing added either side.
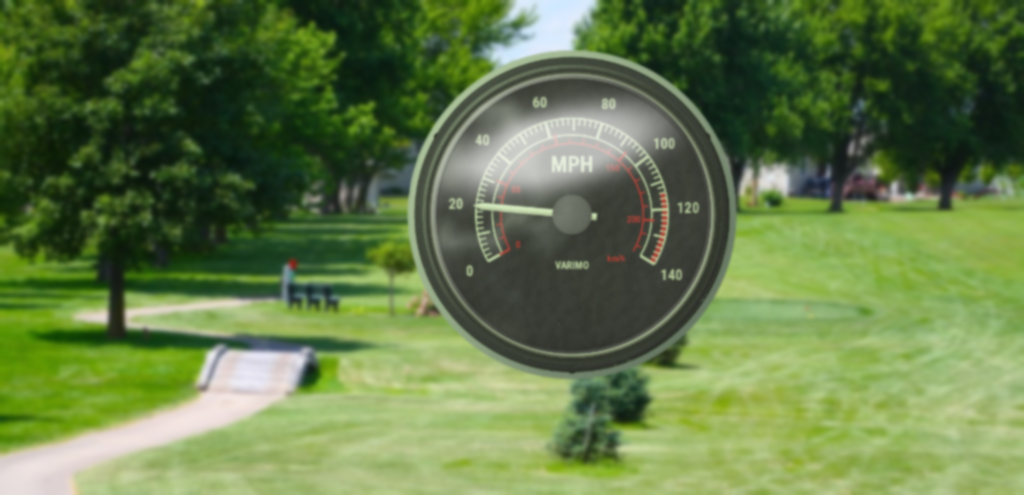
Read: 20mph
